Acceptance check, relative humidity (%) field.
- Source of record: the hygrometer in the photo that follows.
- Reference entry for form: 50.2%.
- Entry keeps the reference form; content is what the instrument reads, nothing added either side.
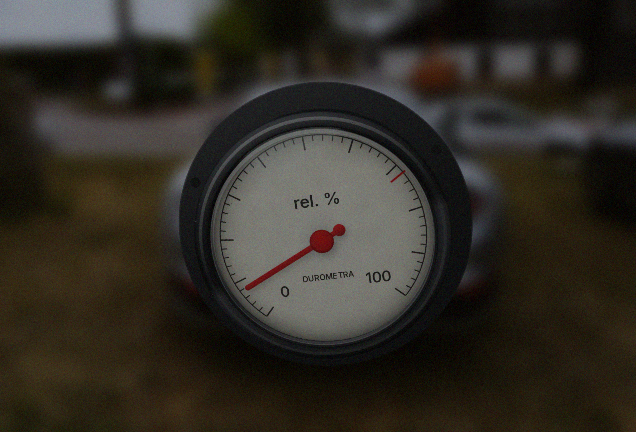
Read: 8%
